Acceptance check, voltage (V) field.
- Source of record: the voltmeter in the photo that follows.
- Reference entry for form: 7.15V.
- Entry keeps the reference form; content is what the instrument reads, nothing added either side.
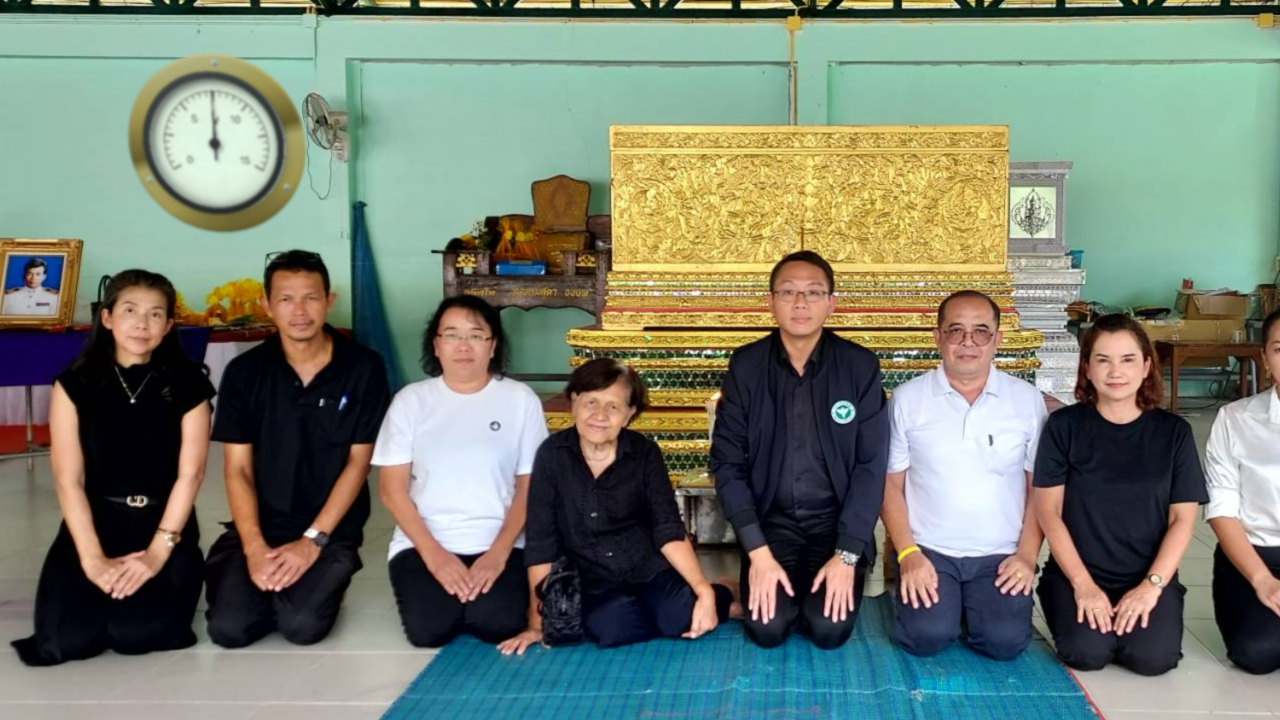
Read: 7.5V
